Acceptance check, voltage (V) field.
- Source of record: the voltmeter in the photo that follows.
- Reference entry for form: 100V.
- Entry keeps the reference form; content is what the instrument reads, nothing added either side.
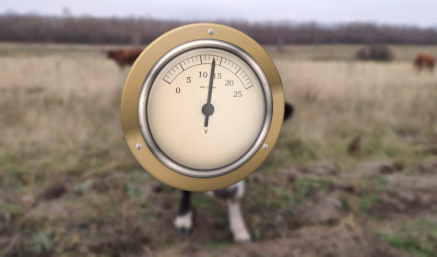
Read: 13V
